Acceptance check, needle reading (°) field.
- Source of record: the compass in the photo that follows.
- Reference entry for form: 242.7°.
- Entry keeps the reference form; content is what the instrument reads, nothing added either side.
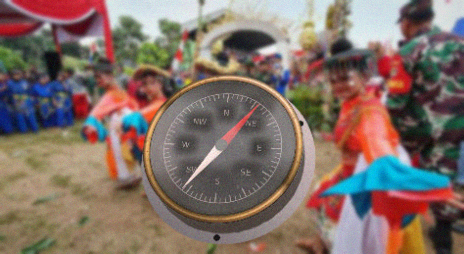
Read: 35°
